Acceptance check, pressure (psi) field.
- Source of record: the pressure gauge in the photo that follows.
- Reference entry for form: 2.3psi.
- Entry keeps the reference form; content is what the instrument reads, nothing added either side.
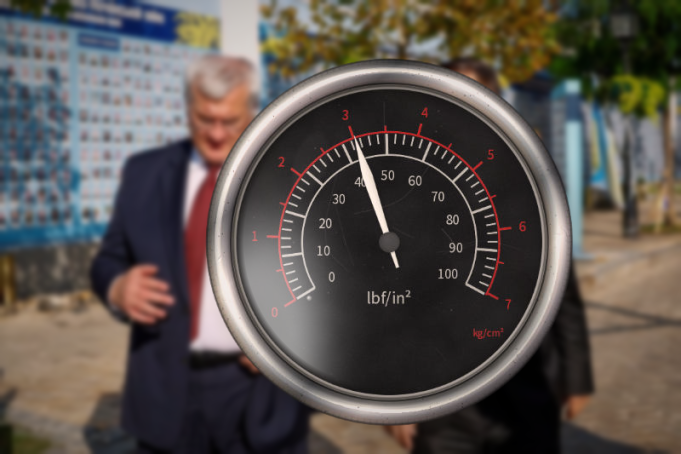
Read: 43psi
